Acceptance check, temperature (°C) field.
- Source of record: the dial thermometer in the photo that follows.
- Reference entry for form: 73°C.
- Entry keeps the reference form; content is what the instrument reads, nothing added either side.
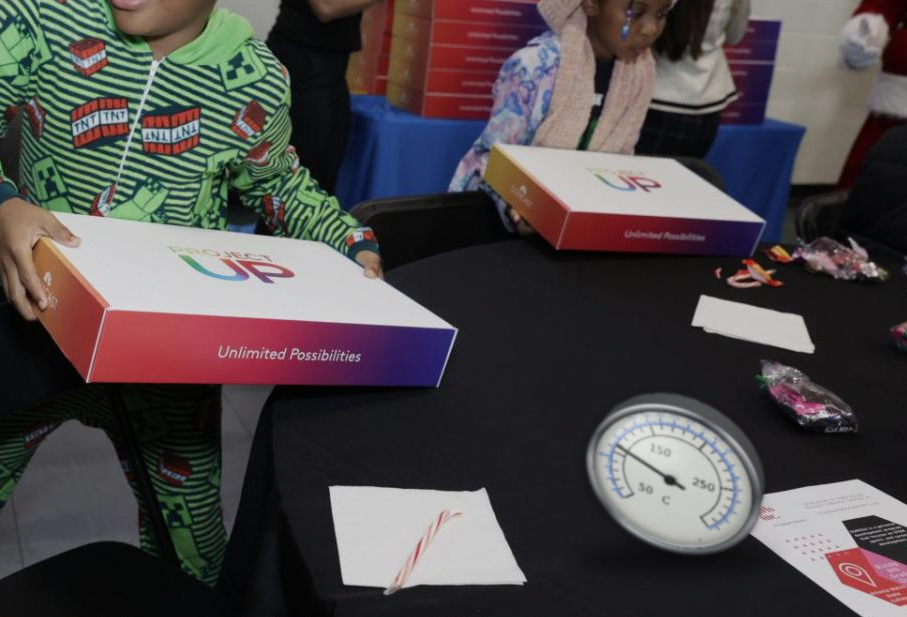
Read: 110°C
